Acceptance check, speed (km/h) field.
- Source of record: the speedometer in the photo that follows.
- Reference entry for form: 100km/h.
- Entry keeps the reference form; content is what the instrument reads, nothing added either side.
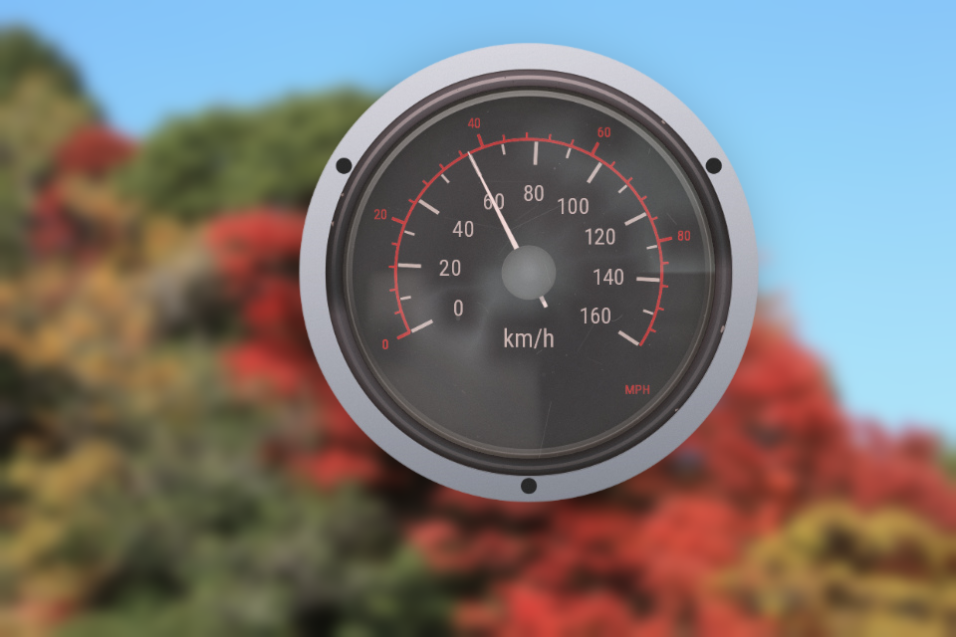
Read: 60km/h
